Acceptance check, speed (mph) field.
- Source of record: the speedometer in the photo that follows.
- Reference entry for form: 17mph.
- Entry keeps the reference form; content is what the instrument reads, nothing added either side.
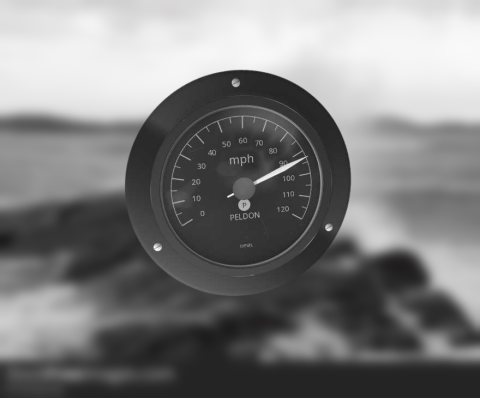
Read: 92.5mph
